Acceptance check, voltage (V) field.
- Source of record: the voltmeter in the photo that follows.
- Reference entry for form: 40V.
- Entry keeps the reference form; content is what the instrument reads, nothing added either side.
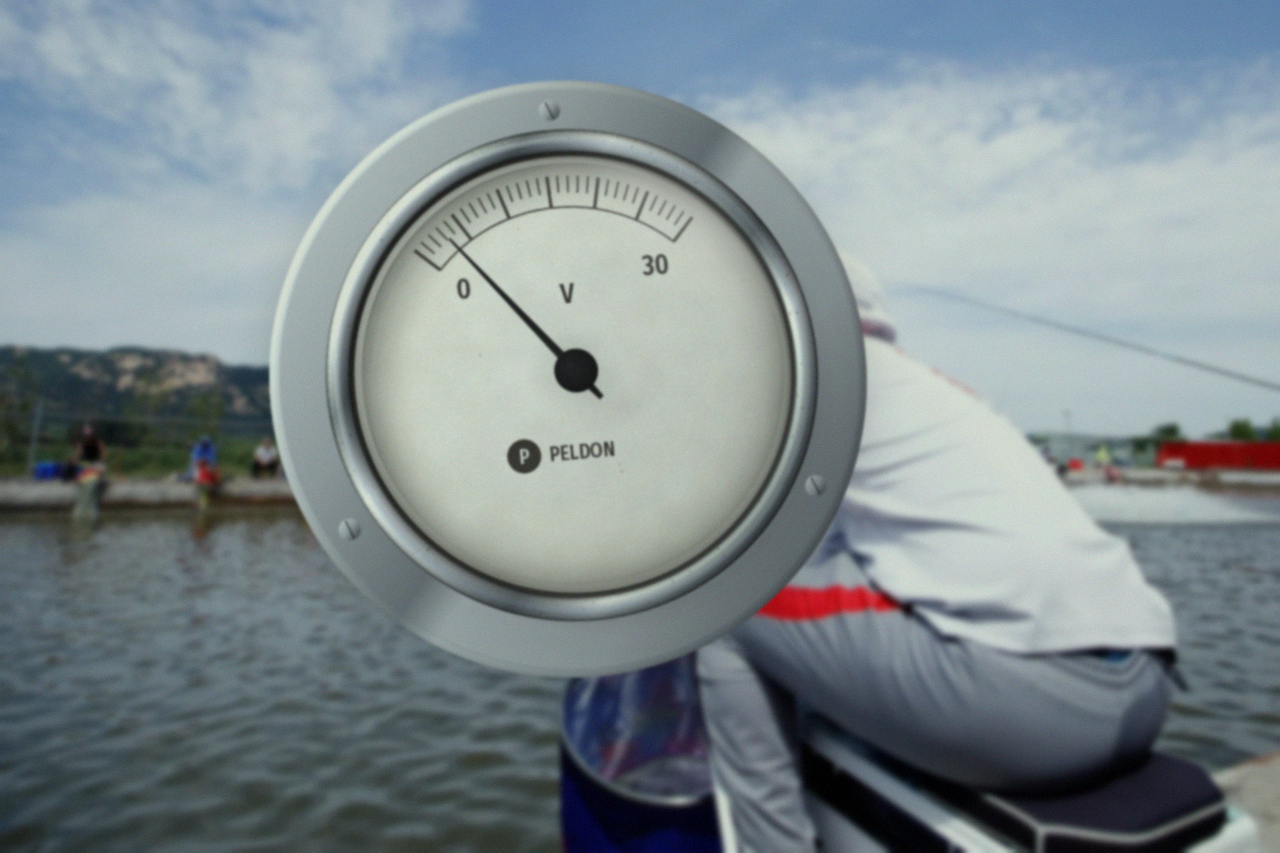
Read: 3V
